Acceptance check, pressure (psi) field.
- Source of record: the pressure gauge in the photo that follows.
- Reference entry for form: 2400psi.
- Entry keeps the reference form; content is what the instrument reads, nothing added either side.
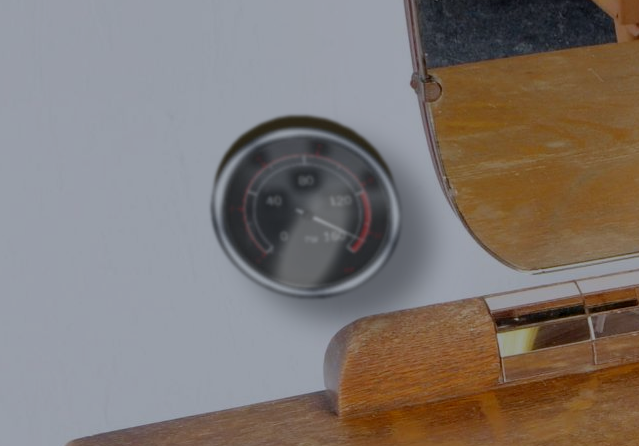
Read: 150psi
